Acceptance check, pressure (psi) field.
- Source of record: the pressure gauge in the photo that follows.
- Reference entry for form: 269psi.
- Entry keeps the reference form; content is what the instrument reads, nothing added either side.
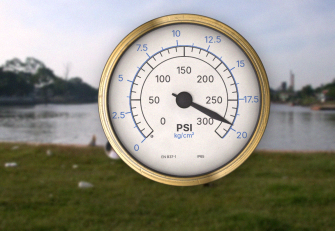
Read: 280psi
